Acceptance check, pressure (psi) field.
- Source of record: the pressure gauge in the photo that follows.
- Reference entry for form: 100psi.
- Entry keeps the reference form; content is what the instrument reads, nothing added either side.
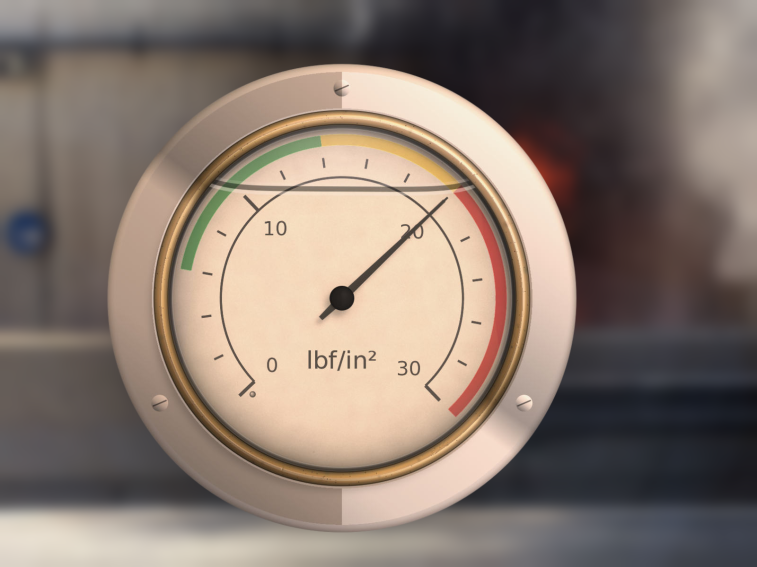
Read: 20psi
